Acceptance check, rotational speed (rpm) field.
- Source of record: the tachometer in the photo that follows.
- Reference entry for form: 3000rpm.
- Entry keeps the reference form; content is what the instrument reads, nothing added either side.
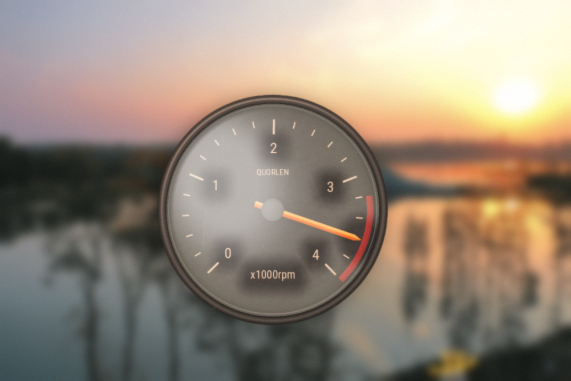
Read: 3600rpm
